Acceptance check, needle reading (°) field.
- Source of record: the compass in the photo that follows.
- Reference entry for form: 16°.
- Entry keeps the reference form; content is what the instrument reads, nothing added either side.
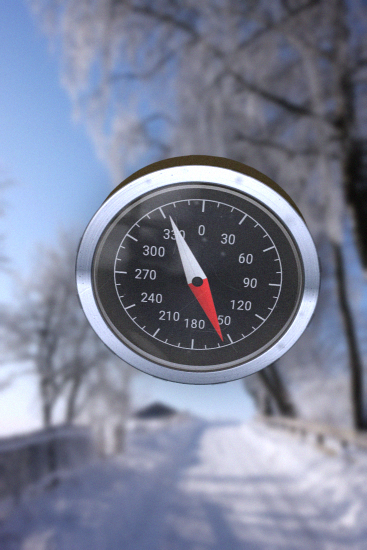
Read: 155°
